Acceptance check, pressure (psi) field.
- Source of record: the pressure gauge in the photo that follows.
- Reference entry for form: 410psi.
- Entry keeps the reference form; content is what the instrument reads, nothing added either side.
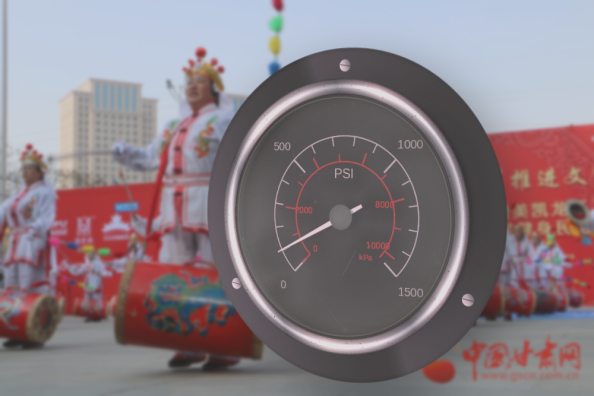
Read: 100psi
